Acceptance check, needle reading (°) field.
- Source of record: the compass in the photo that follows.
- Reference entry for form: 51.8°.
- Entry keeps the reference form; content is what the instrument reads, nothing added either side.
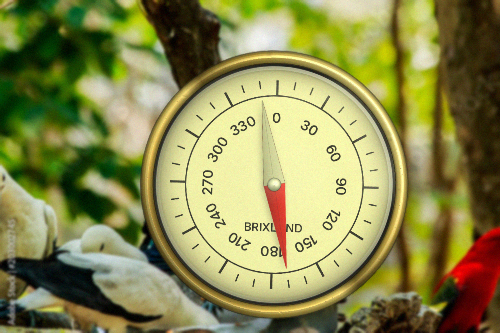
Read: 170°
